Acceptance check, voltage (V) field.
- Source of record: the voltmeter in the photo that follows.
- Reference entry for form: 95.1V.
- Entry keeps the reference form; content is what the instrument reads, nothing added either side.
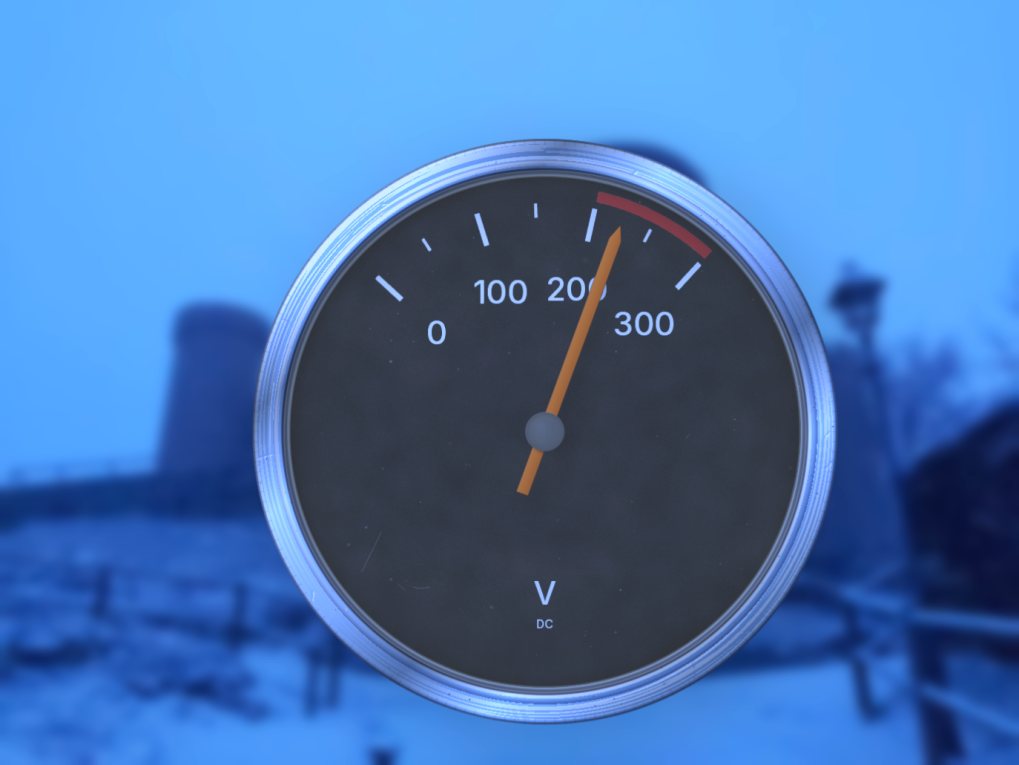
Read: 225V
